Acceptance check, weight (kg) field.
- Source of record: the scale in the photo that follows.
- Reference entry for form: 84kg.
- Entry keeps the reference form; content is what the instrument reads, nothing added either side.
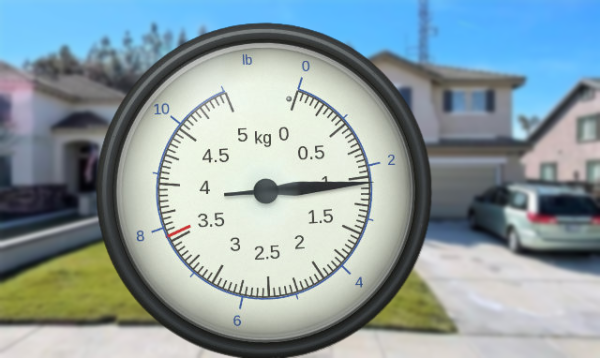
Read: 1.05kg
